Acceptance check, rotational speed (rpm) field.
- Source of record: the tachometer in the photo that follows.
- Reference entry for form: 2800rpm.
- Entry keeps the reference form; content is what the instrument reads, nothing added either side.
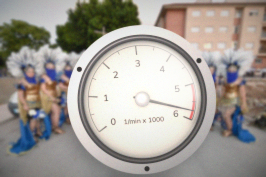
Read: 5750rpm
